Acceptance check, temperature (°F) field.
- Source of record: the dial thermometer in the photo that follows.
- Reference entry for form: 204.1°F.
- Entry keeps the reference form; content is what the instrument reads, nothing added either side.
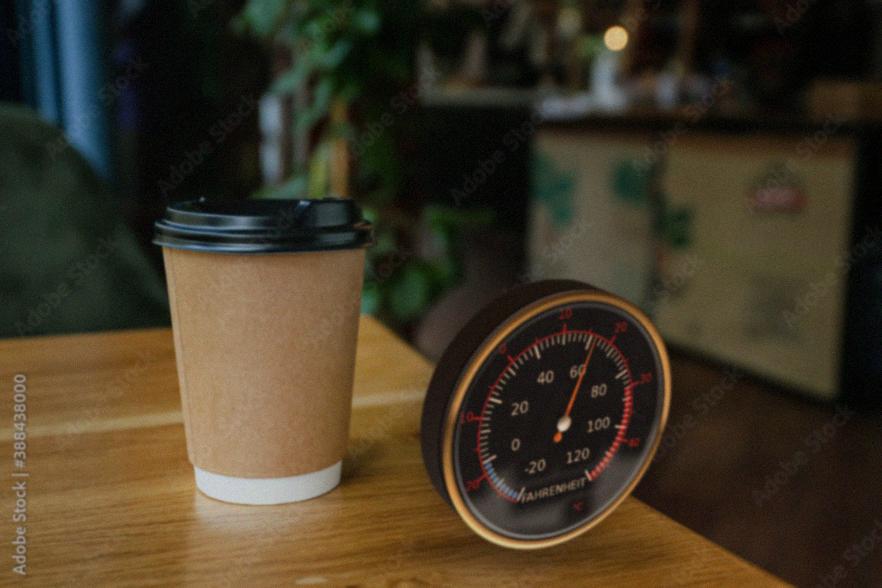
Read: 60°F
